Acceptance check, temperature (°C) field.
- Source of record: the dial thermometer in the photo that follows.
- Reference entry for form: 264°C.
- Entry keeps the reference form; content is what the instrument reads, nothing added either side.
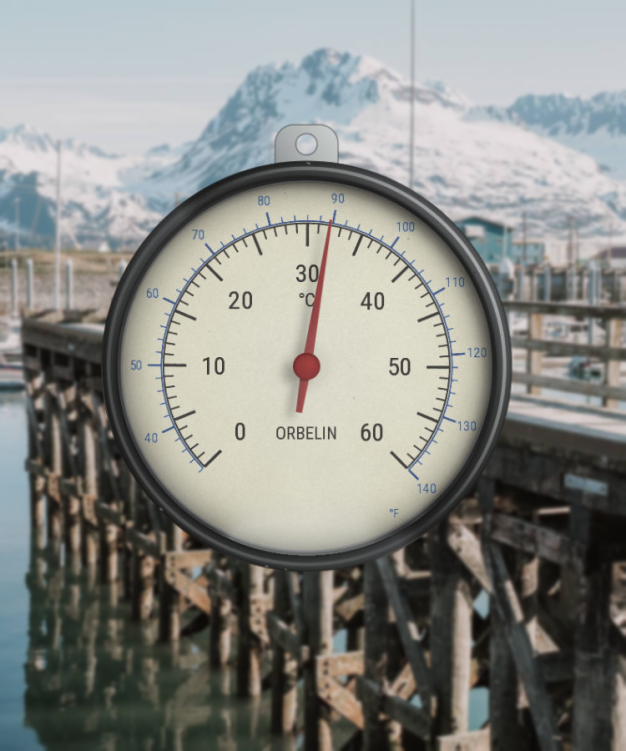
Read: 32°C
